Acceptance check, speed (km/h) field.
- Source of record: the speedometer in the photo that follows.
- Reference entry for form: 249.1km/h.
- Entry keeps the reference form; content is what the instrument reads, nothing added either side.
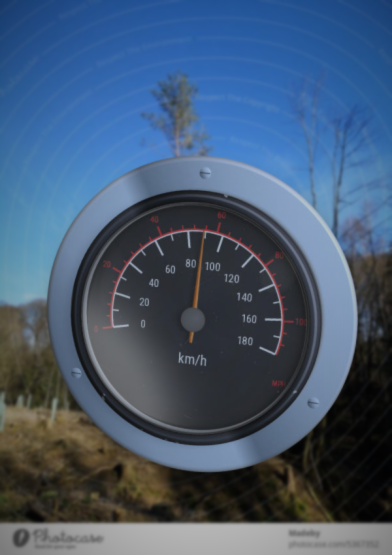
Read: 90km/h
